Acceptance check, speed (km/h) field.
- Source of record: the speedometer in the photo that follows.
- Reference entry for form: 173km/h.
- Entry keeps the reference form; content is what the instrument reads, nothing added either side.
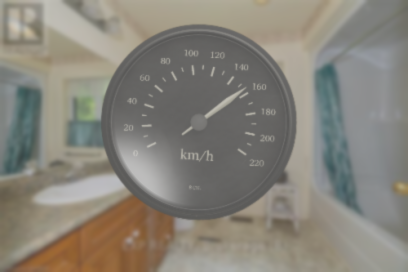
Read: 155km/h
